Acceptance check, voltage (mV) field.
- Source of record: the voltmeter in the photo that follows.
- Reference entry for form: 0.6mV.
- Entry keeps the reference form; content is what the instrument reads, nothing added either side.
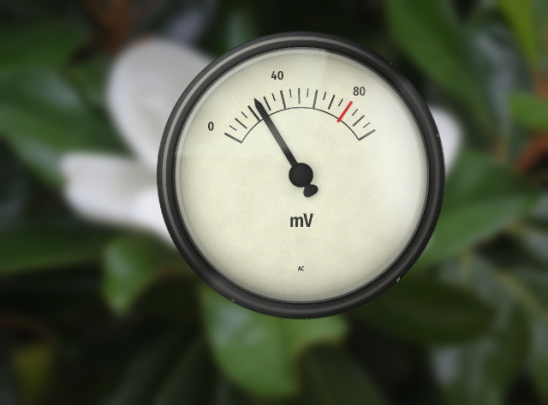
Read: 25mV
